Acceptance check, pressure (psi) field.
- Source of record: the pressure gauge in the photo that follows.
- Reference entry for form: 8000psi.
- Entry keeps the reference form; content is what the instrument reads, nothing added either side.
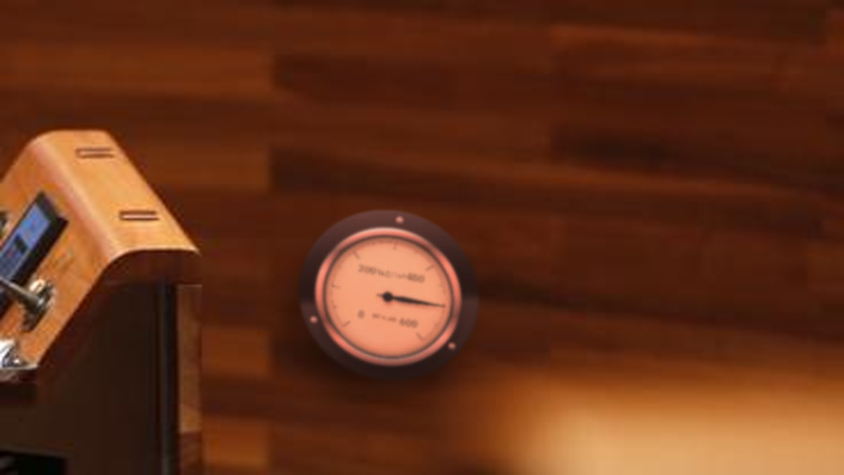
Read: 500psi
